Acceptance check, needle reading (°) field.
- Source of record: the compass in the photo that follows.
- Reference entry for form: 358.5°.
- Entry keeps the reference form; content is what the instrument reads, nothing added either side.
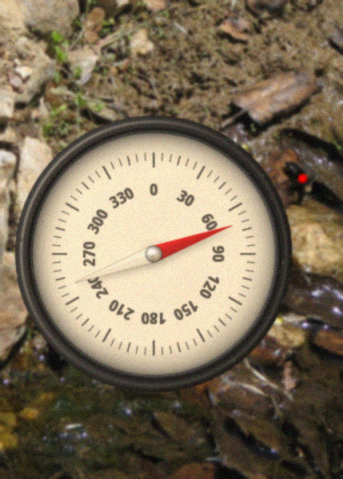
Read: 70°
